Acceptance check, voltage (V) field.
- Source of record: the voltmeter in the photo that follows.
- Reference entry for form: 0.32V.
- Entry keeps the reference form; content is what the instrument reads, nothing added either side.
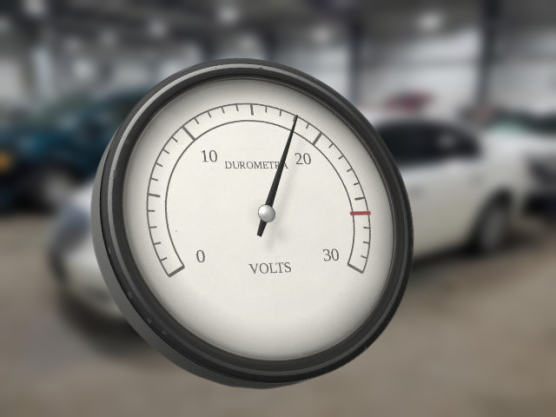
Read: 18V
